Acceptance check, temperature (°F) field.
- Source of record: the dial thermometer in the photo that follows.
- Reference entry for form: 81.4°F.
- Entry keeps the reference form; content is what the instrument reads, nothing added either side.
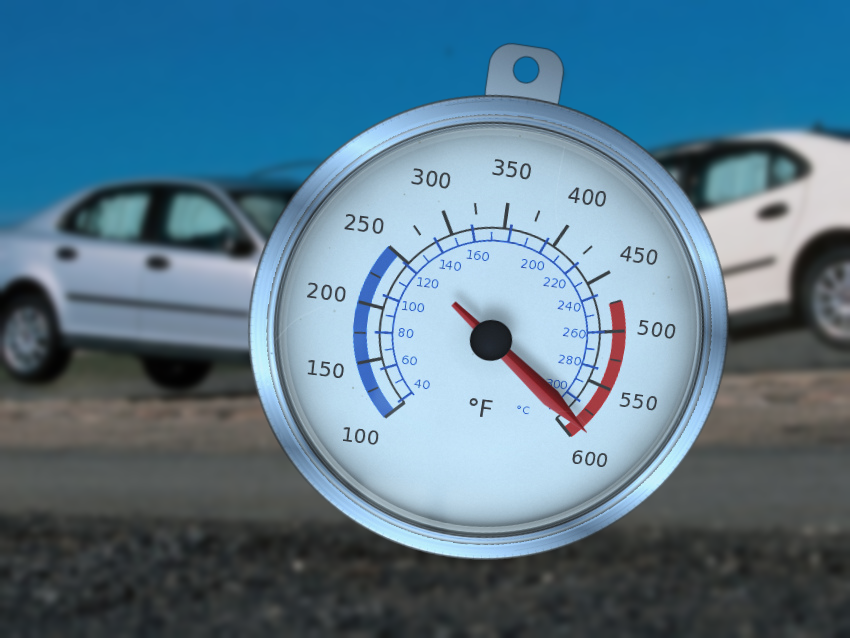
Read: 587.5°F
